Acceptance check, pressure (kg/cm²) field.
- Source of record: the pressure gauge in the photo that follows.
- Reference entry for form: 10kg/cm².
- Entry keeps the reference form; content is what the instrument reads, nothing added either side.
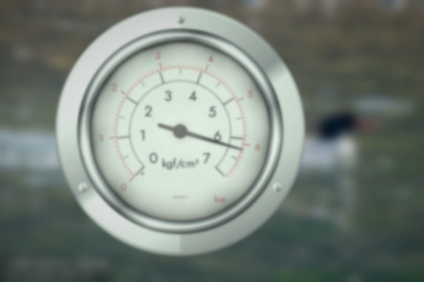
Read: 6.25kg/cm²
